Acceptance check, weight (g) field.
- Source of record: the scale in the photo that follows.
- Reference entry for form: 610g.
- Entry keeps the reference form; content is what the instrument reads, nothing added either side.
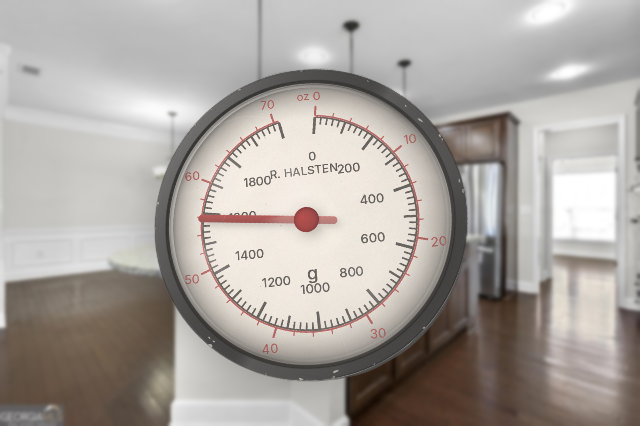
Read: 1580g
